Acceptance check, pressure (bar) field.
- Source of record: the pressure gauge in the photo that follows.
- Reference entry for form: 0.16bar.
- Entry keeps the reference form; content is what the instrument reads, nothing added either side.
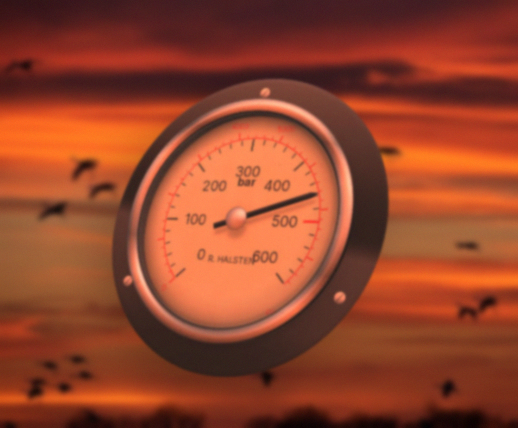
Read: 460bar
